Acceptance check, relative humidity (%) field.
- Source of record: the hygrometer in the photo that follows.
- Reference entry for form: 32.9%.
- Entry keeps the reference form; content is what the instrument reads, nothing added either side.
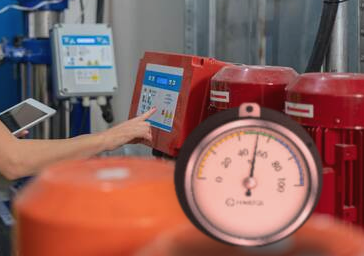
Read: 52%
